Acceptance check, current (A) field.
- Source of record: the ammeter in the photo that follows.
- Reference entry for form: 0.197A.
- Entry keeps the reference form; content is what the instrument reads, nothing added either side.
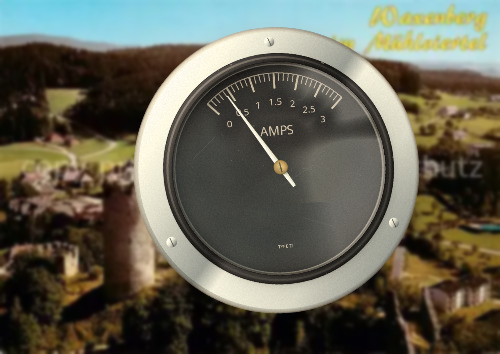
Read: 0.4A
